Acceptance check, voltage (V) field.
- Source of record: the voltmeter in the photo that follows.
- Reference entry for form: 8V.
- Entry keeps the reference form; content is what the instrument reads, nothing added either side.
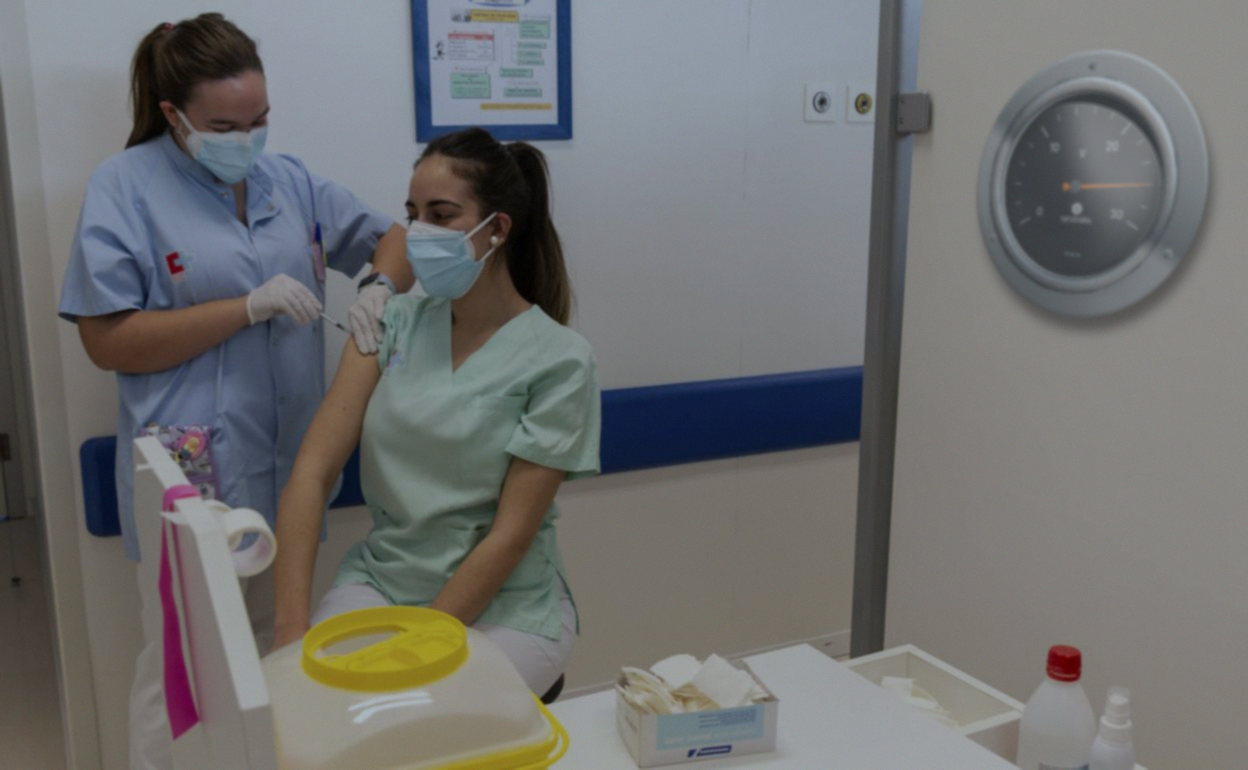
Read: 26V
